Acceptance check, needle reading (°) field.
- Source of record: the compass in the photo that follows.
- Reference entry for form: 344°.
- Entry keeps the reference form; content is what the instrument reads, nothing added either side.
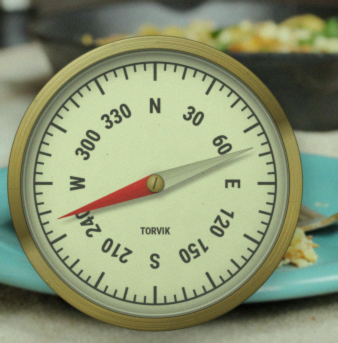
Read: 250°
